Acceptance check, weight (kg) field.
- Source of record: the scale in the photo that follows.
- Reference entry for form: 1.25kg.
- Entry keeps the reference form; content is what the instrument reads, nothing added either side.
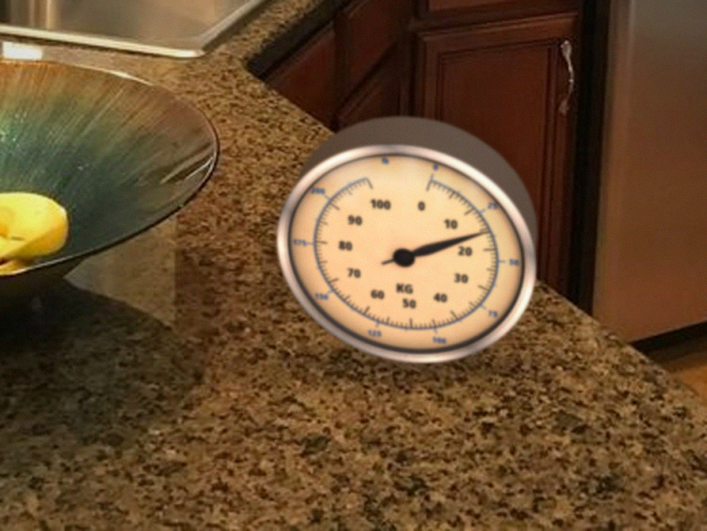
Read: 15kg
